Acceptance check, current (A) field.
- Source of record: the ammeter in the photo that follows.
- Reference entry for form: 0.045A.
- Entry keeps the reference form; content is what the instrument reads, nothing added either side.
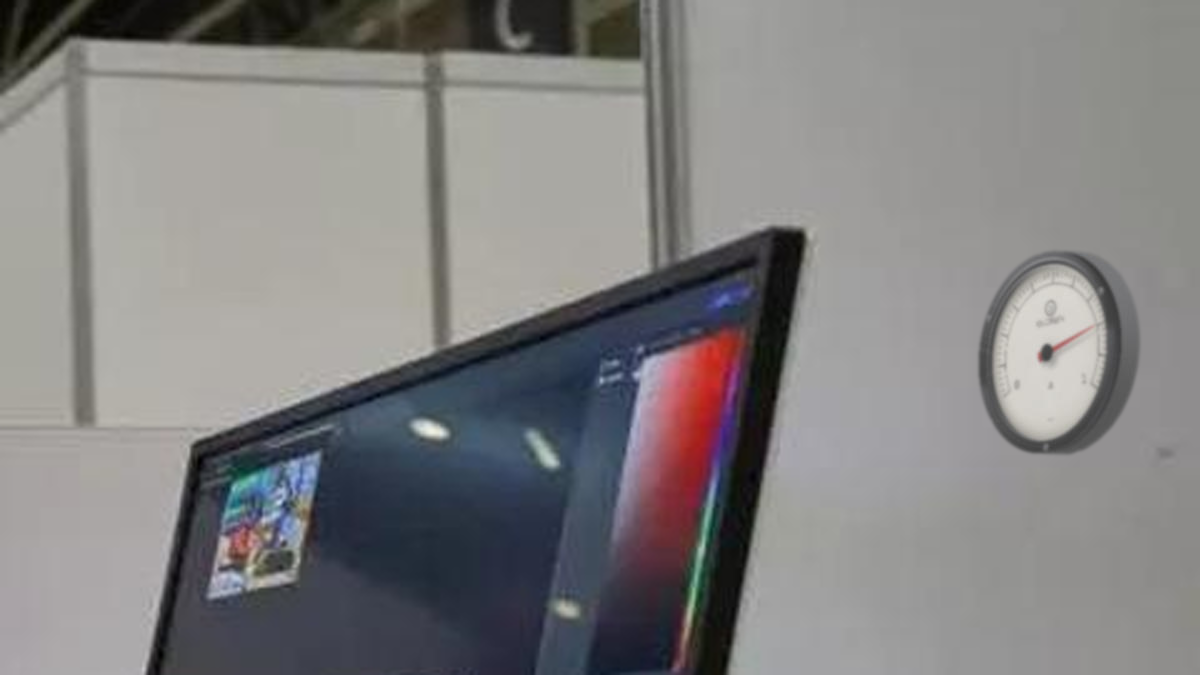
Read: 0.8A
